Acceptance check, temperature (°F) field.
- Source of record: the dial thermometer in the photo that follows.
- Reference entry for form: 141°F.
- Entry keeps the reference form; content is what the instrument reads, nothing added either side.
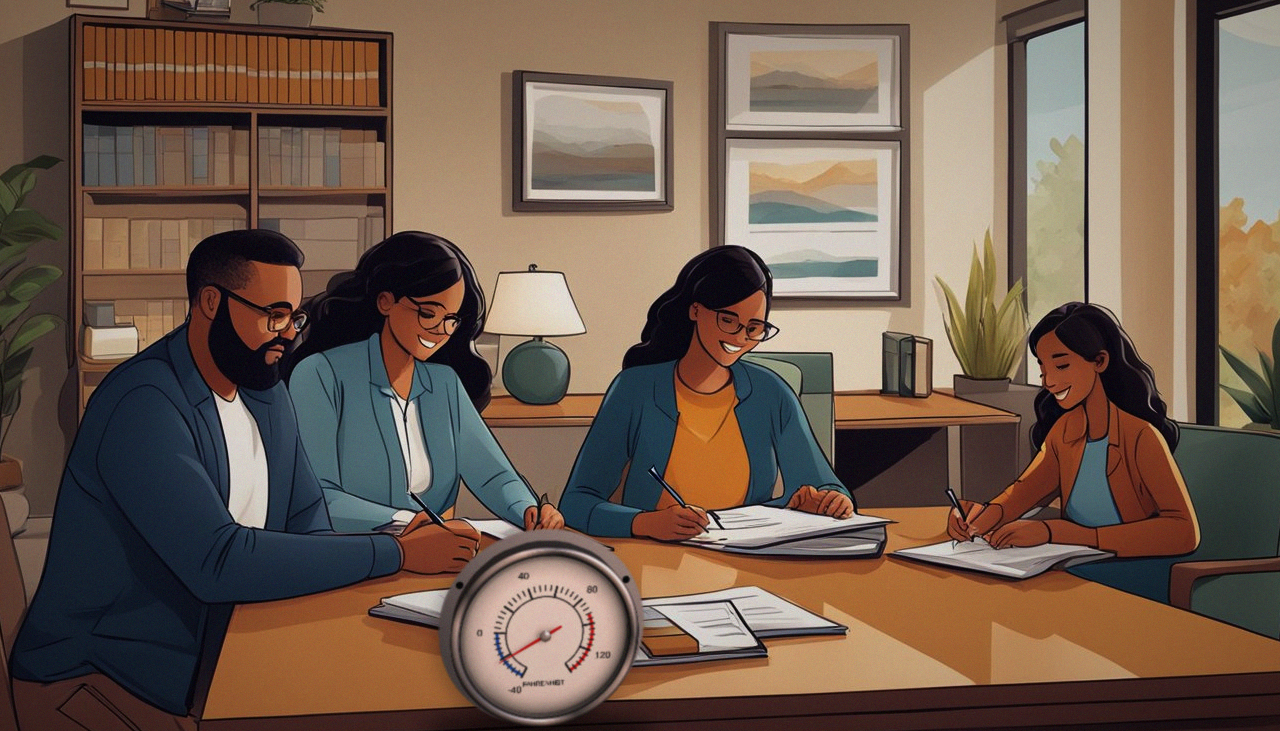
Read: -20°F
